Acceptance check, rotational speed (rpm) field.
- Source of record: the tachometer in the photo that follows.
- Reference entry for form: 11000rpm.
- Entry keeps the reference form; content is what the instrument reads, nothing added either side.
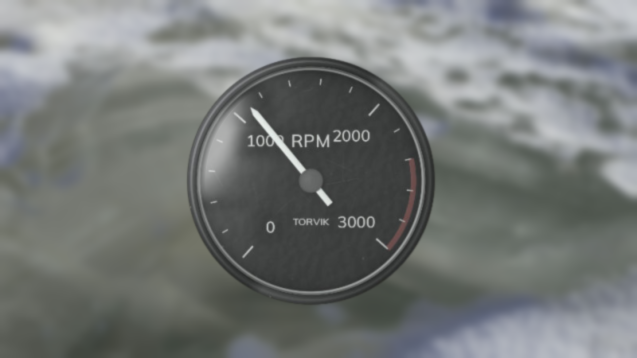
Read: 1100rpm
